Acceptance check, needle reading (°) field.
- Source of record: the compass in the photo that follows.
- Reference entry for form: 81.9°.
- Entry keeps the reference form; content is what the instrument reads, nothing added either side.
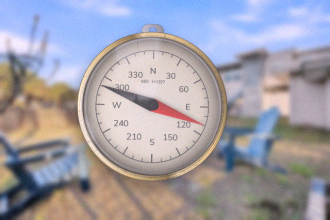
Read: 110°
